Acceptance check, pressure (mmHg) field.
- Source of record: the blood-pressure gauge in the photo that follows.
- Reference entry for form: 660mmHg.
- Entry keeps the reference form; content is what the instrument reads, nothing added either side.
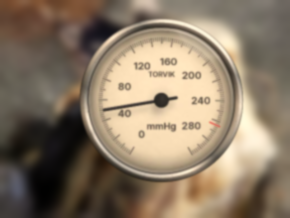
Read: 50mmHg
